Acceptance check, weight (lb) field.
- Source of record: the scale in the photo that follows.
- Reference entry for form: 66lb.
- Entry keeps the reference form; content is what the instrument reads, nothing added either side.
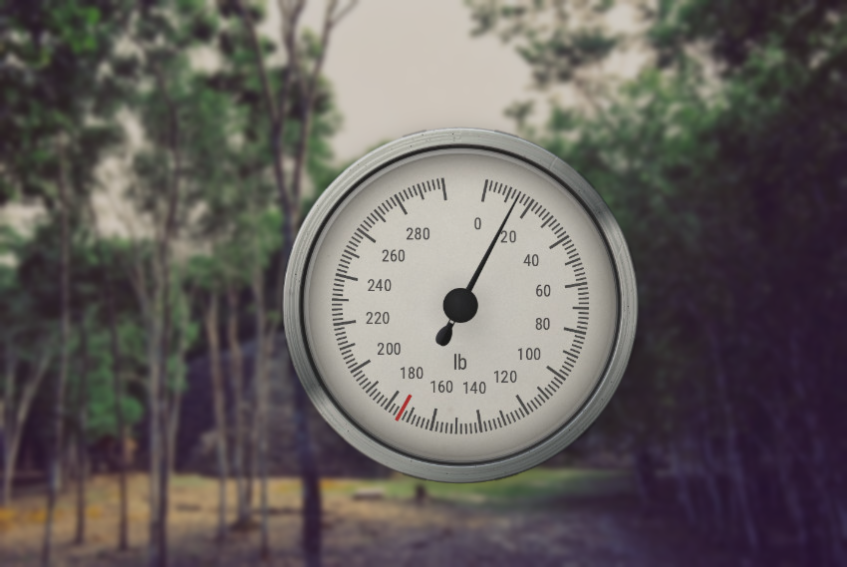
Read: 14lb
